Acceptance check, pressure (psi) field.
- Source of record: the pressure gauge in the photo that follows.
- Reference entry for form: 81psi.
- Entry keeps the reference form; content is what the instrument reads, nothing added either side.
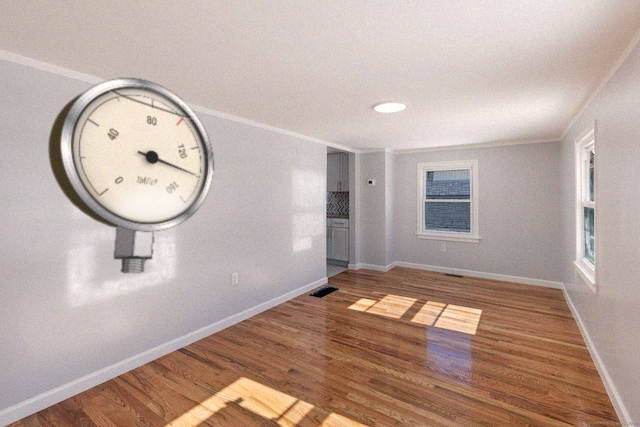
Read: 140psi
